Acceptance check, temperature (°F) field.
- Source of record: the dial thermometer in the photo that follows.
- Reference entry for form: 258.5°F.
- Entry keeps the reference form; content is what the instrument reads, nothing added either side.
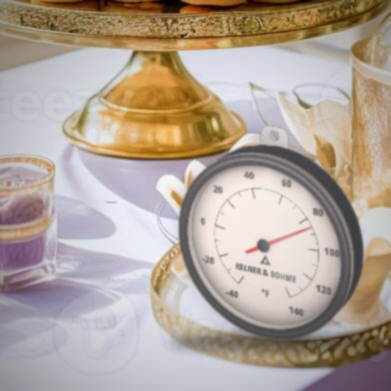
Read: 85°F
